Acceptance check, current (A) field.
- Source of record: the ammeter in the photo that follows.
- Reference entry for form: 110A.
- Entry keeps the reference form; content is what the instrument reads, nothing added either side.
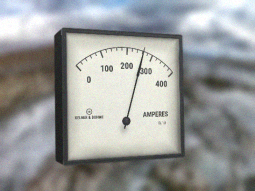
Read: 260A
